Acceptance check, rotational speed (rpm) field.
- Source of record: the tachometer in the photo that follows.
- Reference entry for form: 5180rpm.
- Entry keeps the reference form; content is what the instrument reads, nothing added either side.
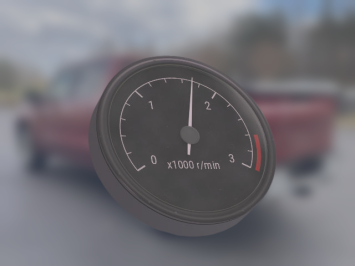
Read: 1700rpm
